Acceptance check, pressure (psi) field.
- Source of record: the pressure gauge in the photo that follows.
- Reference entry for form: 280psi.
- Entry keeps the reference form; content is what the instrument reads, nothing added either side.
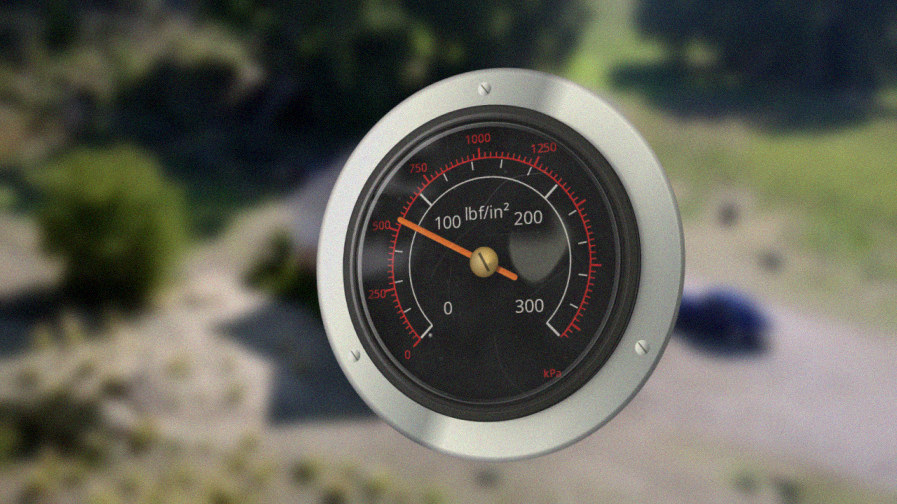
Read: 80psi
